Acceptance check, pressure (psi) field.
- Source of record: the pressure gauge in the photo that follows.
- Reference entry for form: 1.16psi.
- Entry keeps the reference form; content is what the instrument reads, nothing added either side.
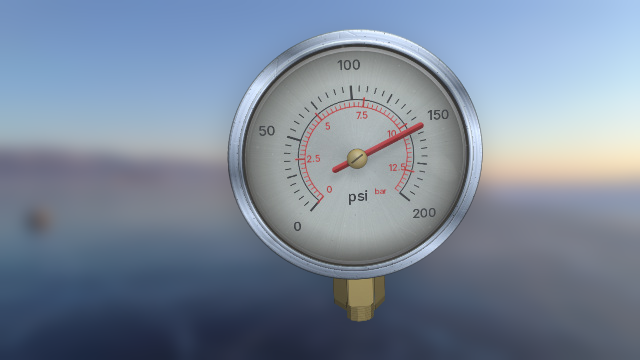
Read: 150psi
